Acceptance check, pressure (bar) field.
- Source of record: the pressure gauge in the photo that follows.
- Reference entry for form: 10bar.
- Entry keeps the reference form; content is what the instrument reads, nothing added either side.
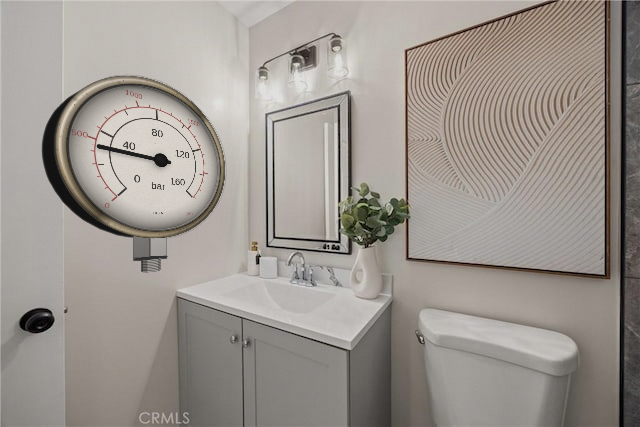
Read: 30bar
